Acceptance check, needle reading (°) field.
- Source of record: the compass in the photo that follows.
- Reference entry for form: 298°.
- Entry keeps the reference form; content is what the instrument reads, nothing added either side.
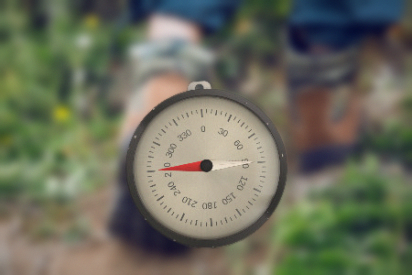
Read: 270°
